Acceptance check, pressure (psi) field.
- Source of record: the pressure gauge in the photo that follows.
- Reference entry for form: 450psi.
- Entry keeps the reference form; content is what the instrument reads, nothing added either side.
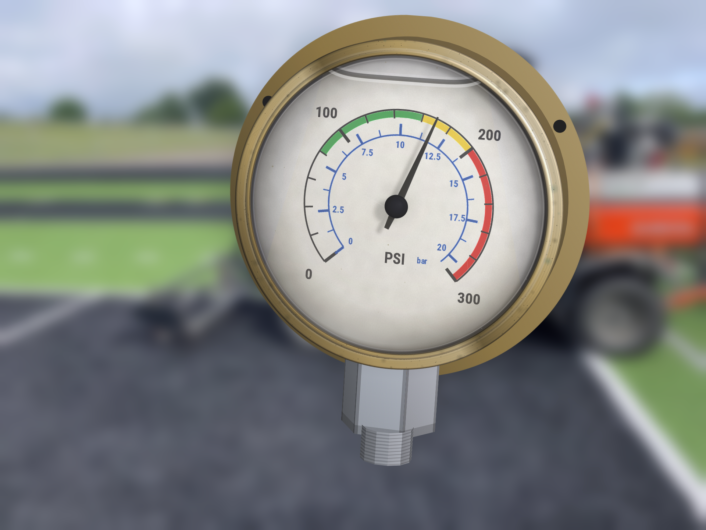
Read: 170psi
